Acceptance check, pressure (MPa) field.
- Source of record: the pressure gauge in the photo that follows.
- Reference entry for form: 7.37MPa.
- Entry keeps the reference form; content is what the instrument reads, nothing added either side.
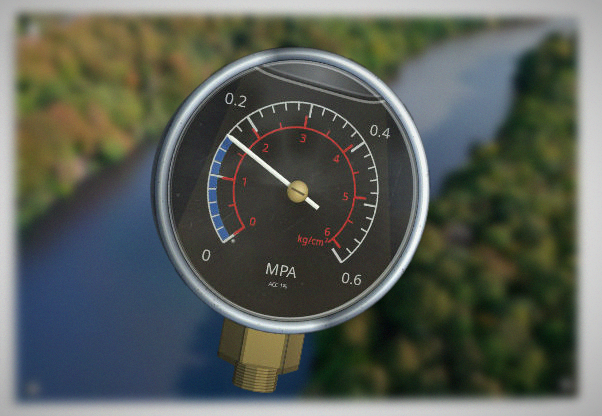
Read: 0.16MPa
